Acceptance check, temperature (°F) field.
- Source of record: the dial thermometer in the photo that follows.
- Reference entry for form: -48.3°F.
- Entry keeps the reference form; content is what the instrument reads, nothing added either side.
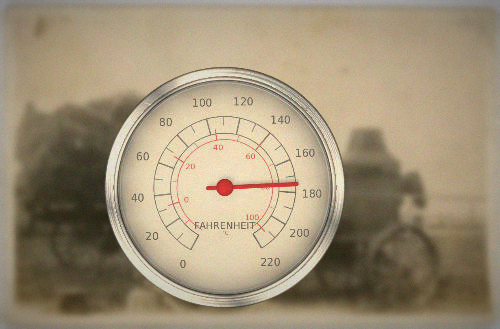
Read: 175°F
